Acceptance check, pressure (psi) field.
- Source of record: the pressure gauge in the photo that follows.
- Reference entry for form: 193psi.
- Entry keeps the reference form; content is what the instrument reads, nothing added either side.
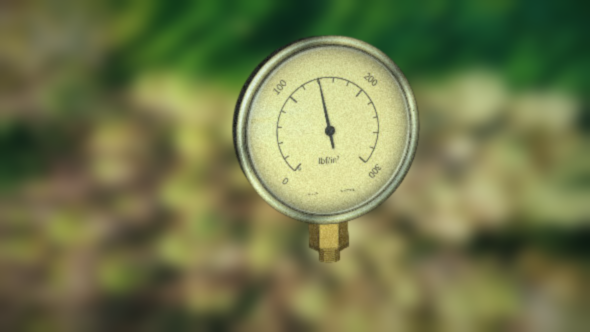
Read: 140psi
